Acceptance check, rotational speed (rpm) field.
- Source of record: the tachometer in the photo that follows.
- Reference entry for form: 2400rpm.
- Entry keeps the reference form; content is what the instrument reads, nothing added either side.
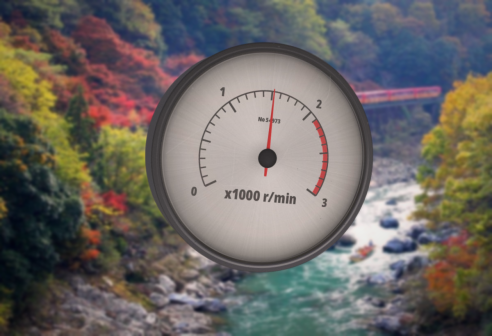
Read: 1500rpm
